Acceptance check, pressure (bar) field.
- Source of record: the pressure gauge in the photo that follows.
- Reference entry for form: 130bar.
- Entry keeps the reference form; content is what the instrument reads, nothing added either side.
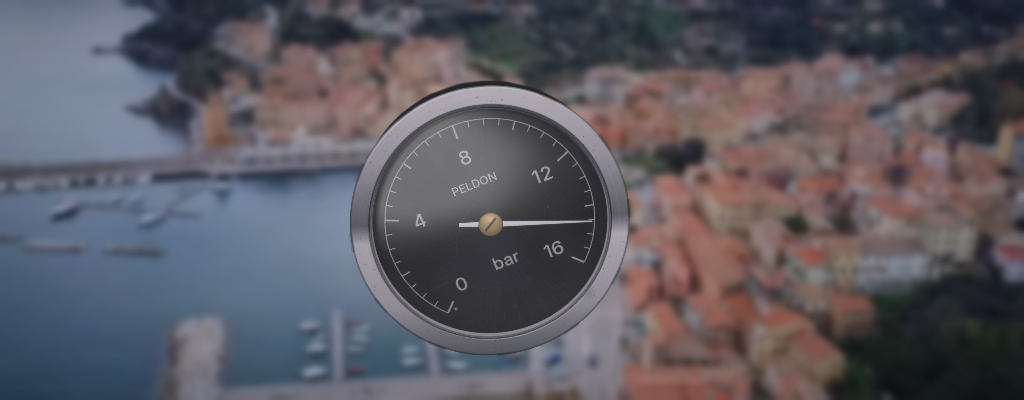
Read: 14.5bar
